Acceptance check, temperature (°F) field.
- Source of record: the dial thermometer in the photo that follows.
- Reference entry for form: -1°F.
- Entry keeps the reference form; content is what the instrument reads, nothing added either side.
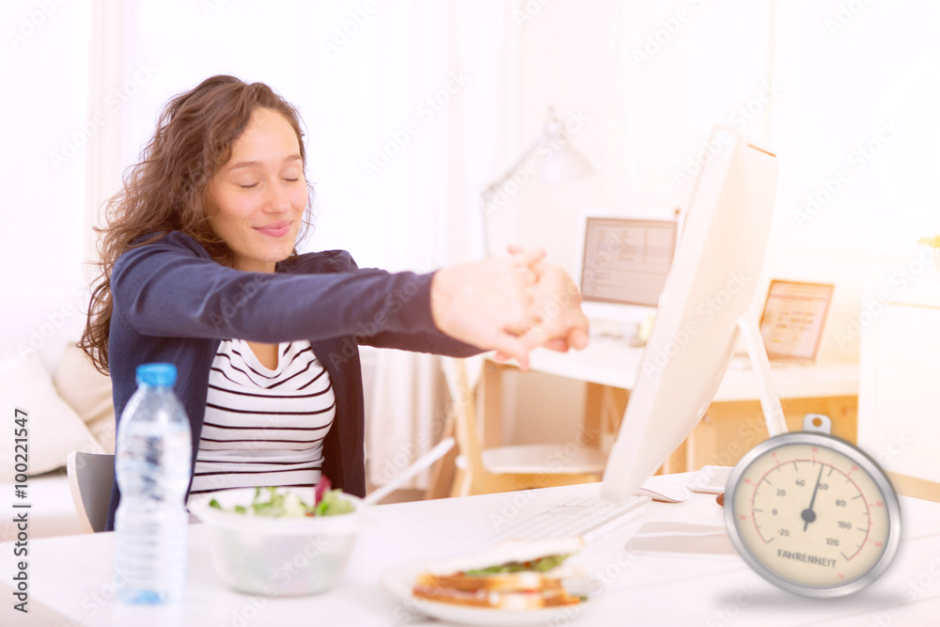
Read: 55°F
